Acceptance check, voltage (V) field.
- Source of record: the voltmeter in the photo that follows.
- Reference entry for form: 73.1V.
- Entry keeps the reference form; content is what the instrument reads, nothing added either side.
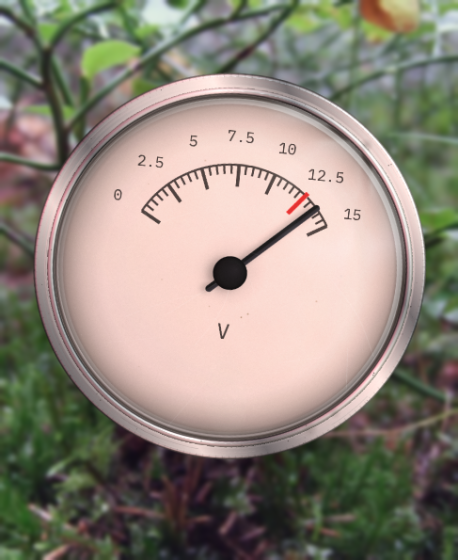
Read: 13.5V
